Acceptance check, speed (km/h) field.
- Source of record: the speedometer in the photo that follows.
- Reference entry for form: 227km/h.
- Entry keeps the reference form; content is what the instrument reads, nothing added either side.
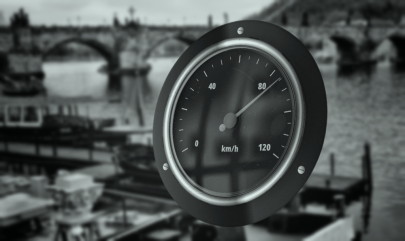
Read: 85km/h
